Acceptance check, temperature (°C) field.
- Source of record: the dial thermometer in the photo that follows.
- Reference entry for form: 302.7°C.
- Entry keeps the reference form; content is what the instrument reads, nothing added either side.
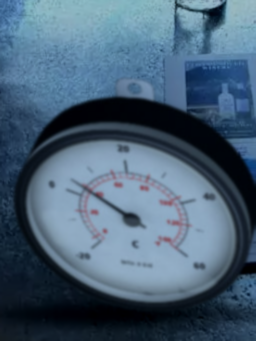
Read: 5°C
